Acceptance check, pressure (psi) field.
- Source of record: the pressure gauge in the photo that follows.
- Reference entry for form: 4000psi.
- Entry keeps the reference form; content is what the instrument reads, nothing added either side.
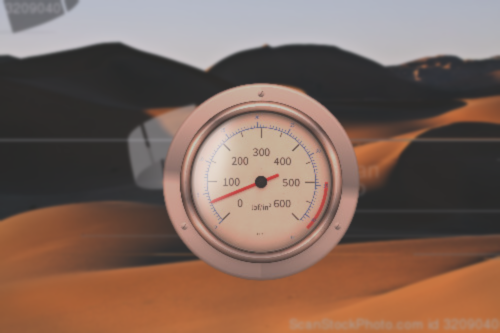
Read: 50psi
